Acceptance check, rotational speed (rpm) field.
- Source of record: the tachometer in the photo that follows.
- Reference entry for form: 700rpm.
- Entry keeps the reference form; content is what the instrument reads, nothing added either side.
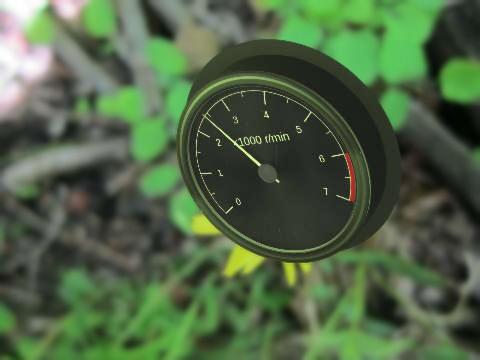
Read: 2500rpm
